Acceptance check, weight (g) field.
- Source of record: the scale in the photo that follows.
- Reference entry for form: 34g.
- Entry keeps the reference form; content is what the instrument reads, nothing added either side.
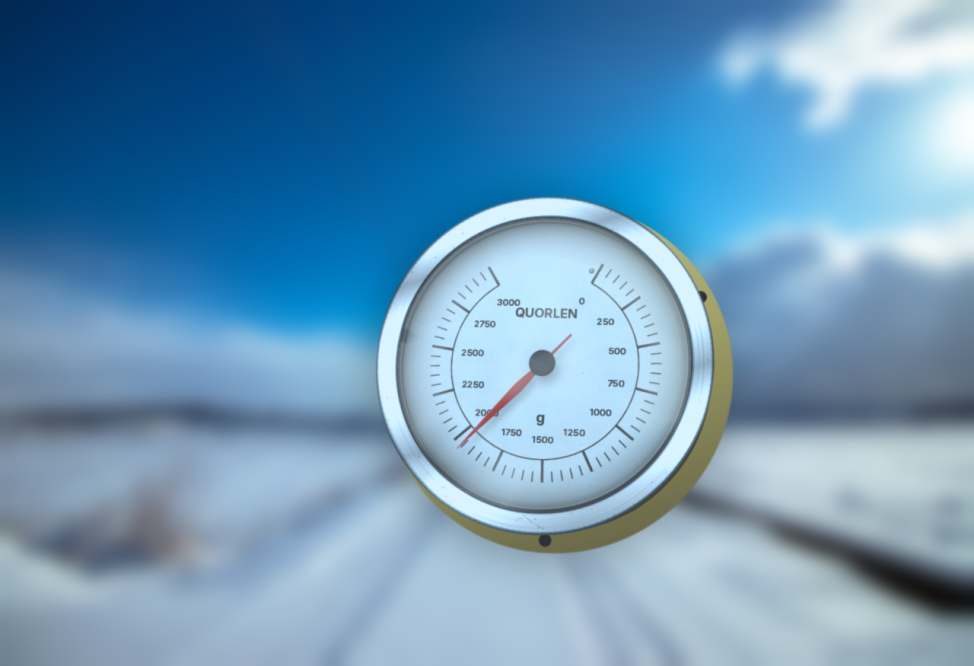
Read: 1950g
